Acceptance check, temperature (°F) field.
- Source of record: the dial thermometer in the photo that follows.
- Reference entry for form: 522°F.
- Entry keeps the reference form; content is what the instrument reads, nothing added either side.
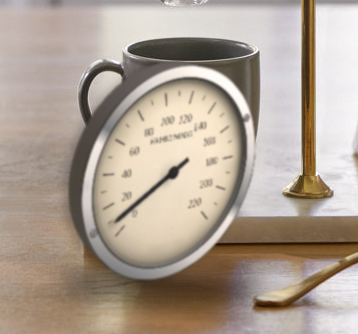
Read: 10°F
